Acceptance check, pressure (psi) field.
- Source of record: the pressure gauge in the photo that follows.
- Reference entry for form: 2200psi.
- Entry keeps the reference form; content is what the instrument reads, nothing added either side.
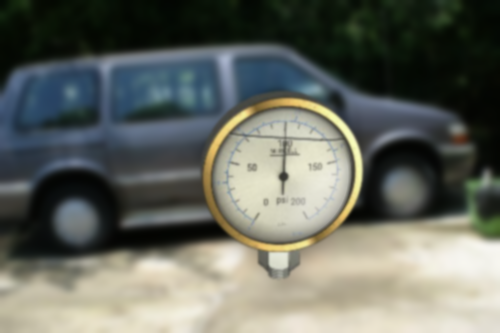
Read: 100psi
